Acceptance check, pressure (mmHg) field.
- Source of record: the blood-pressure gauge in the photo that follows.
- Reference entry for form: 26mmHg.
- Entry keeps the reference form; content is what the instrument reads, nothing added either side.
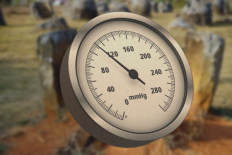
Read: 110mmHg
